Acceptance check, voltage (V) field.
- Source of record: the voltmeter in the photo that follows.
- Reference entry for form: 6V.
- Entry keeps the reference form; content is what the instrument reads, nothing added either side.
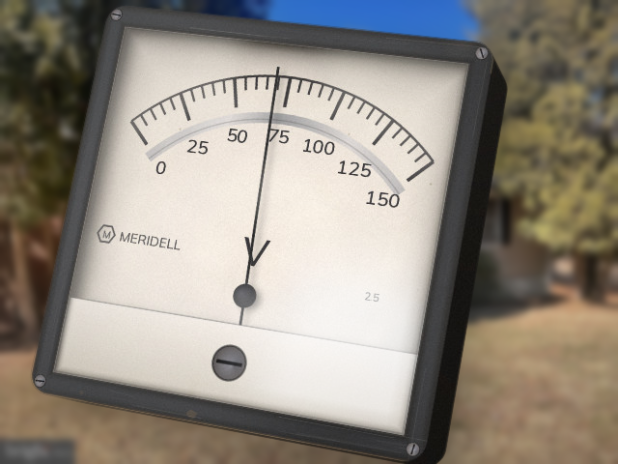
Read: 70V
